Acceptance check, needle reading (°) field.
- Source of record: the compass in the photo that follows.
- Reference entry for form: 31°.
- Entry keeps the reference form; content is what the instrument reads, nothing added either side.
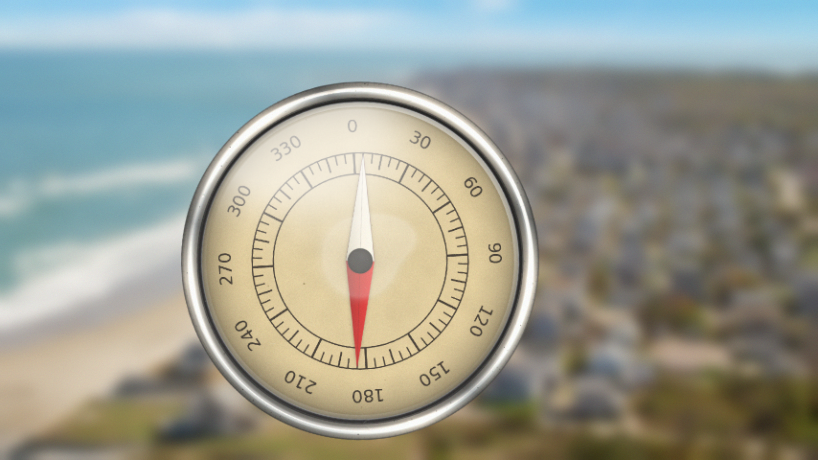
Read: 185°
